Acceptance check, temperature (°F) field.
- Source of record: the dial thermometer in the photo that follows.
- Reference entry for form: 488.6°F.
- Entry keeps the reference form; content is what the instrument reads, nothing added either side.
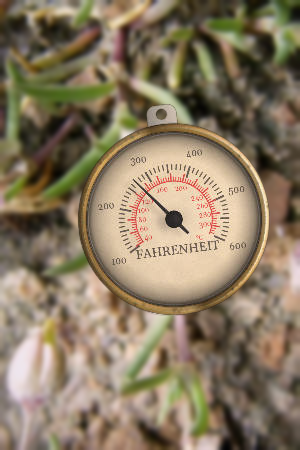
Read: 270°F
